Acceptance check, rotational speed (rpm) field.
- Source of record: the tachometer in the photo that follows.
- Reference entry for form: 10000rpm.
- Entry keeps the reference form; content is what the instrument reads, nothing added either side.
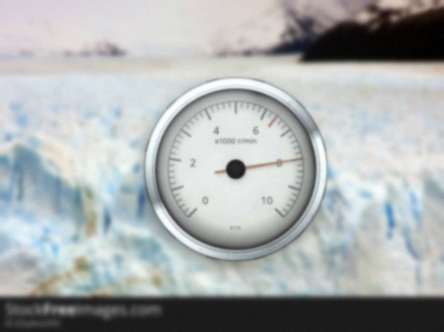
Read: 8000rpm
